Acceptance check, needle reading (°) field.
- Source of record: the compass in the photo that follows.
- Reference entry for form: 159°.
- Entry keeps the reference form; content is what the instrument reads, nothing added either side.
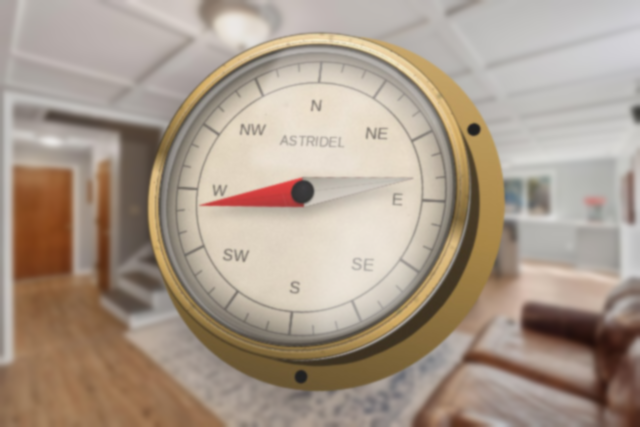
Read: 260°
